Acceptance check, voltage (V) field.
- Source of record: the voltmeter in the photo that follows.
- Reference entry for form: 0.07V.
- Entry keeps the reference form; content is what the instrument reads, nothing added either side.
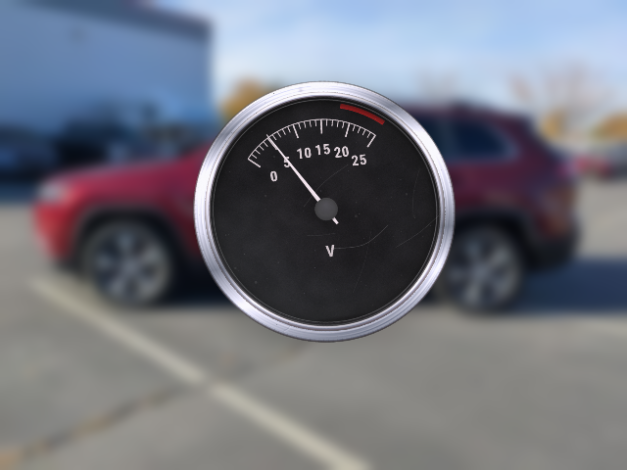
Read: 5V
